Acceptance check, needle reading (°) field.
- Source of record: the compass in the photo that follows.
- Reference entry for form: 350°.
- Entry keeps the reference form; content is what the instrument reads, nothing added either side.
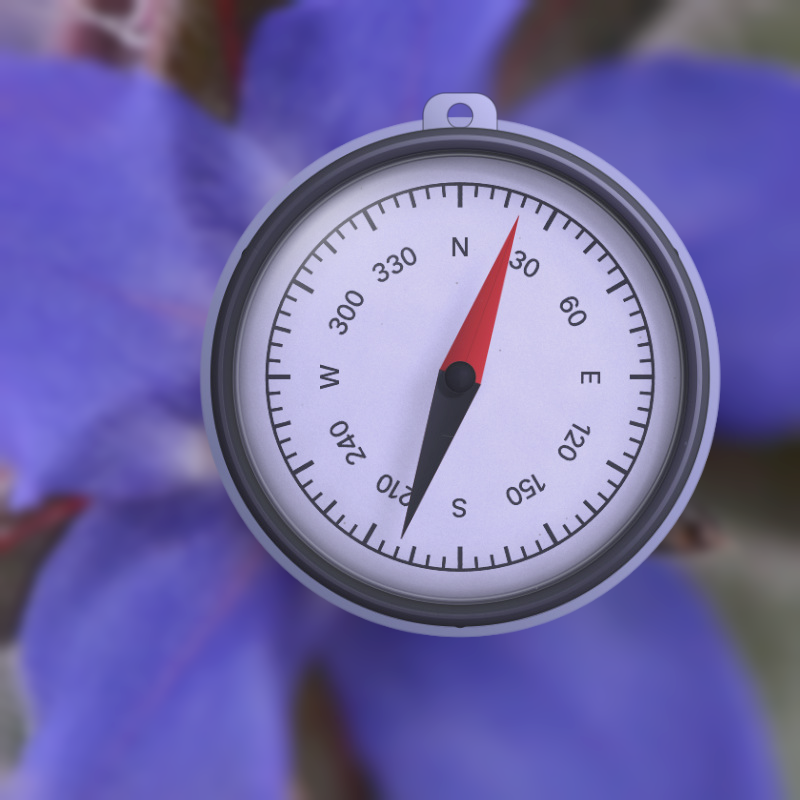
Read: 20°
